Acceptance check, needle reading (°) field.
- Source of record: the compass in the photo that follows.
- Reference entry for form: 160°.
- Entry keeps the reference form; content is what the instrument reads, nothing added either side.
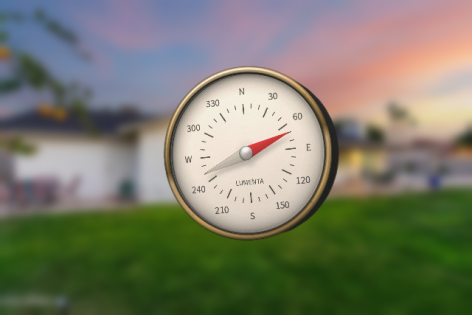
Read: 70°
